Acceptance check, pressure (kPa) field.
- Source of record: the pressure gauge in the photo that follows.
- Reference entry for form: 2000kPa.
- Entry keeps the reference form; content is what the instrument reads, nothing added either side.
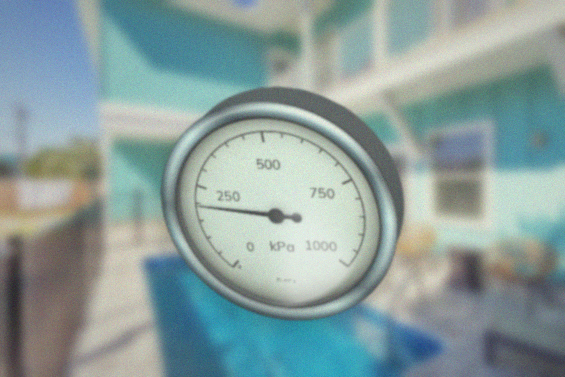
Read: 200kPa
